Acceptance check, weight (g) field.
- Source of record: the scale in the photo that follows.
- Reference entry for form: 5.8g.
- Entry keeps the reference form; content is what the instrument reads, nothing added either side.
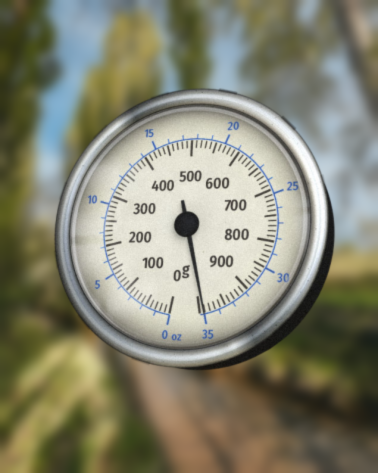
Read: 990g
